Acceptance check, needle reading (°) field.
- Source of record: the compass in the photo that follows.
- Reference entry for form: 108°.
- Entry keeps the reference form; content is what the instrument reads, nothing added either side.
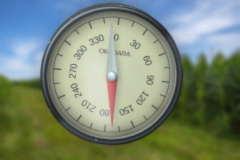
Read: 172.5°
